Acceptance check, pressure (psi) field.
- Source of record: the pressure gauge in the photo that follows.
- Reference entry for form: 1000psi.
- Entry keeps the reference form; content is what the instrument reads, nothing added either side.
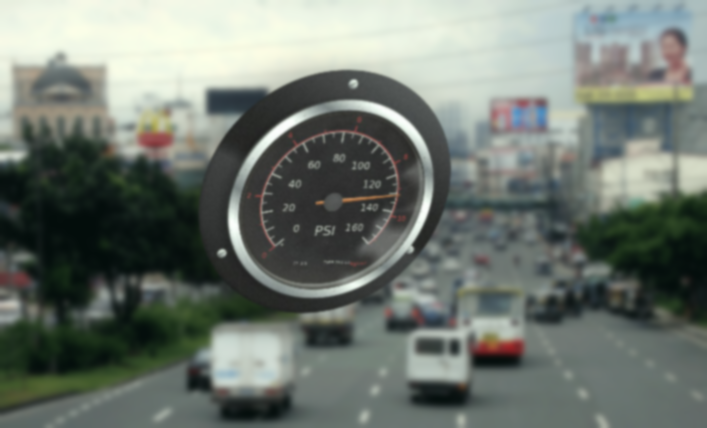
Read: 130psi
